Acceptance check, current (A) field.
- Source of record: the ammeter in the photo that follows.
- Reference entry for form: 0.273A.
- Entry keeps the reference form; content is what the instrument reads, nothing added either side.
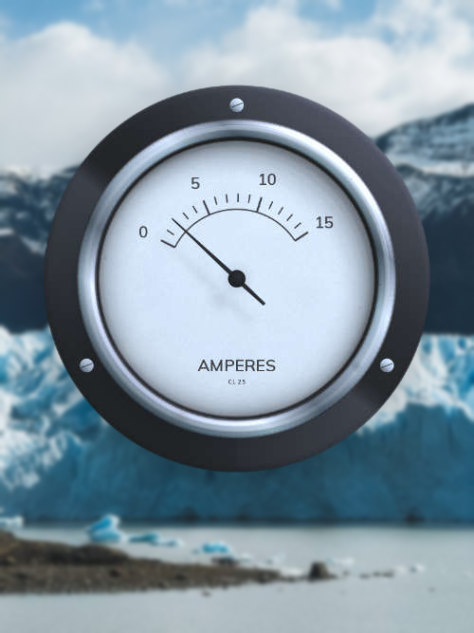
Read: 2A
